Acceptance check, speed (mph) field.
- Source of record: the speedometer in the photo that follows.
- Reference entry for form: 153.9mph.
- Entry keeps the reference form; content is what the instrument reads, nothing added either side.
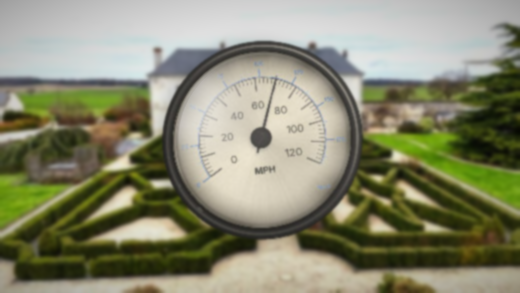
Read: 70mph
